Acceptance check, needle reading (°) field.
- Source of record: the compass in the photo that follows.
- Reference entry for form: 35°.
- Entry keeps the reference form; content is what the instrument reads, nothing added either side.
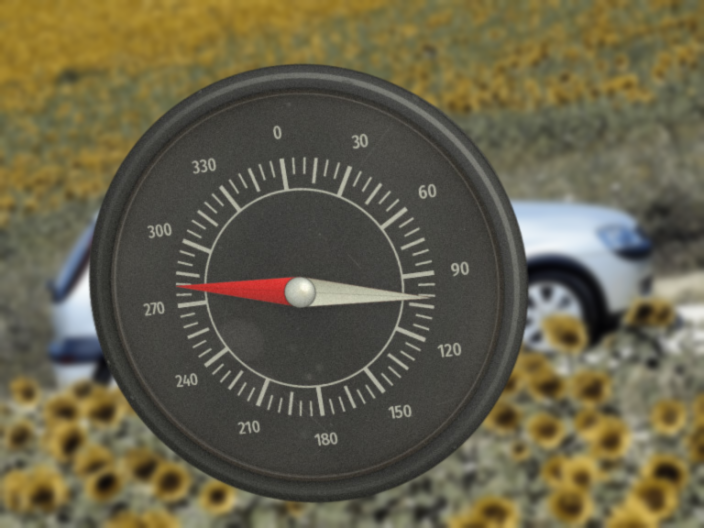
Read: 280°
